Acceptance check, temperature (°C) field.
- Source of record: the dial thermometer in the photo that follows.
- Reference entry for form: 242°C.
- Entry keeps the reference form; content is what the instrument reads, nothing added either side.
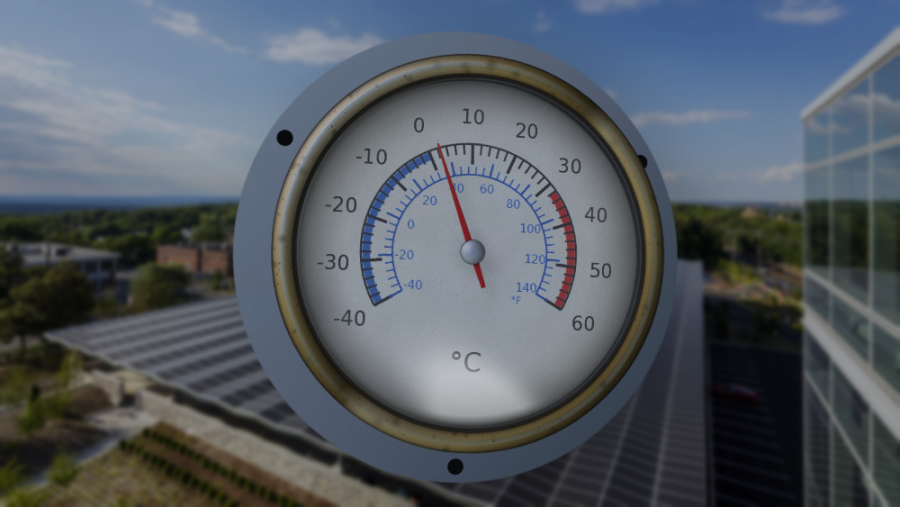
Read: 2°C
